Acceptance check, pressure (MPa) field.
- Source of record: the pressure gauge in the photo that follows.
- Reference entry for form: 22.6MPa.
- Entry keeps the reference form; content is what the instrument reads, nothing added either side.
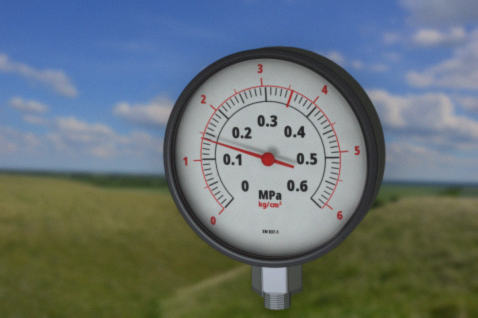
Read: 0.14MPa
